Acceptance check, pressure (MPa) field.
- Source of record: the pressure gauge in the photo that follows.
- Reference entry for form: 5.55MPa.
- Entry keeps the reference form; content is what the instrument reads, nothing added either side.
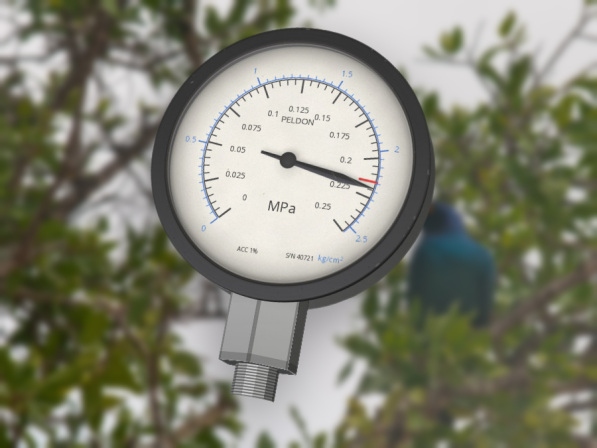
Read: 0.22MPa
